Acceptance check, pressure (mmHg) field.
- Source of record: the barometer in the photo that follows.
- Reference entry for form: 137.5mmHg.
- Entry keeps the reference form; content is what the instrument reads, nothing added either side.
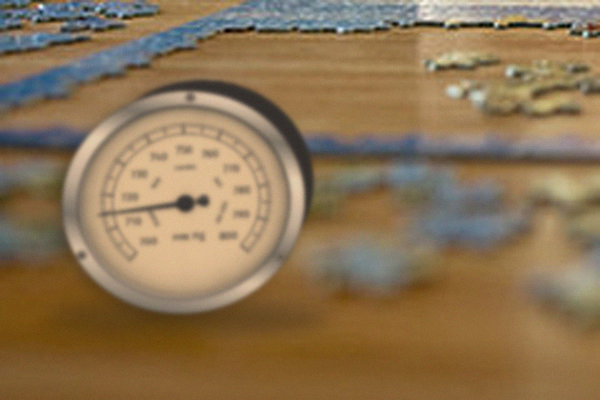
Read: 715mmHg
